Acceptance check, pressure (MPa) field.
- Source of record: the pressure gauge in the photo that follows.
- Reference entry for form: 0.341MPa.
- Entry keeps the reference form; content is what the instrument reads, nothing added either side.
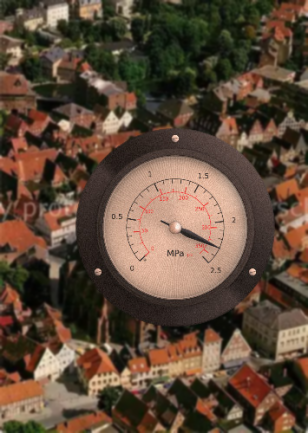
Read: 2.3MPa
